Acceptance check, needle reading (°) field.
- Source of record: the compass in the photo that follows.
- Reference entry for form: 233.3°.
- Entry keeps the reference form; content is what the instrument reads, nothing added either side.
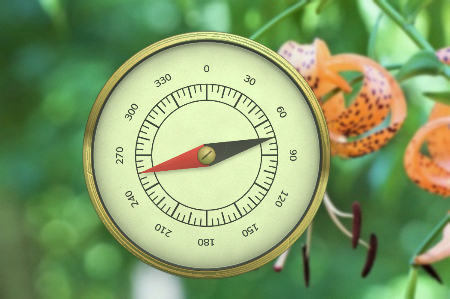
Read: 255°
